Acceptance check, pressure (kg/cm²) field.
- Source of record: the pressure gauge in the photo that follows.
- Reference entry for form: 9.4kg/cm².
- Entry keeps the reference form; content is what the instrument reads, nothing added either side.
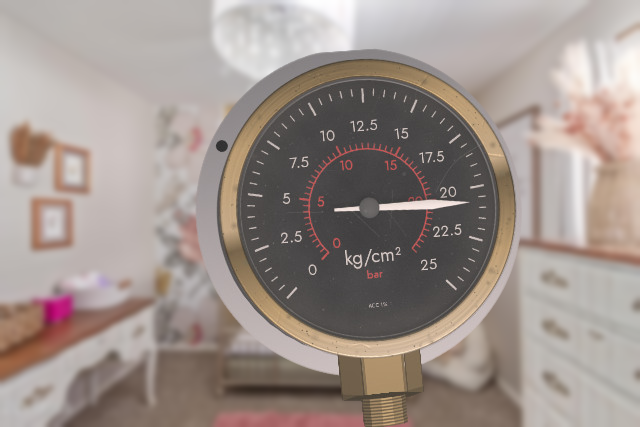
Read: 20.75kg/cm²
